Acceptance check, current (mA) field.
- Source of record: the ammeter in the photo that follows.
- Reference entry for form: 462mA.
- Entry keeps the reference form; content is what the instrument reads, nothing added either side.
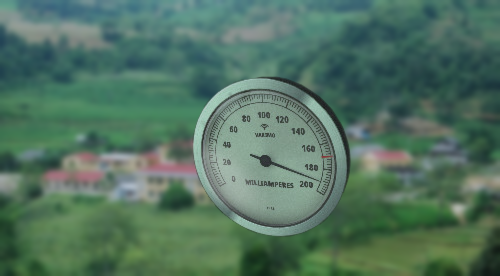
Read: 190mA
